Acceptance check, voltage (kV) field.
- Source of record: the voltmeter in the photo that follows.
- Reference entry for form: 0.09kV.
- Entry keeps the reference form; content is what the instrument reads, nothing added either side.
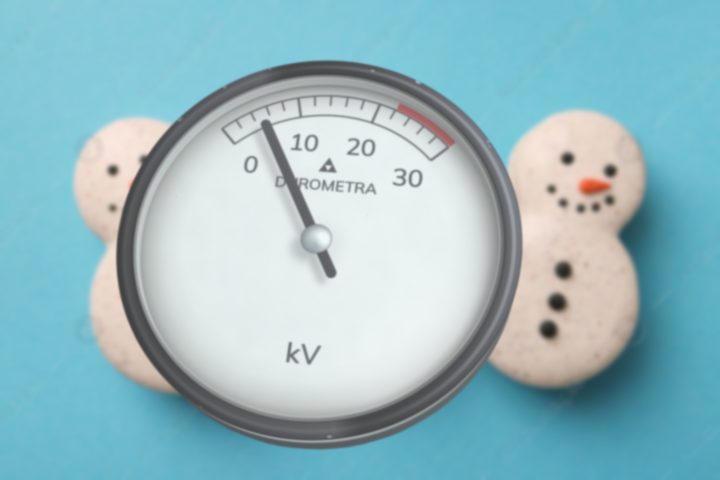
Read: 5kV
